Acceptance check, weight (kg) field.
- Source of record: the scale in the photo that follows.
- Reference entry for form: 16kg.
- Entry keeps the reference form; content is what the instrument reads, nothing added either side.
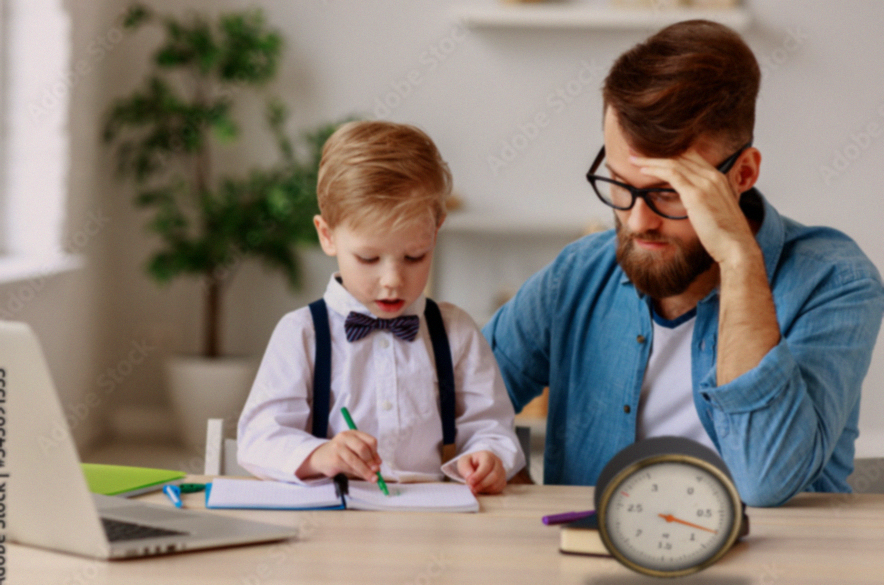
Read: 0.75kg
